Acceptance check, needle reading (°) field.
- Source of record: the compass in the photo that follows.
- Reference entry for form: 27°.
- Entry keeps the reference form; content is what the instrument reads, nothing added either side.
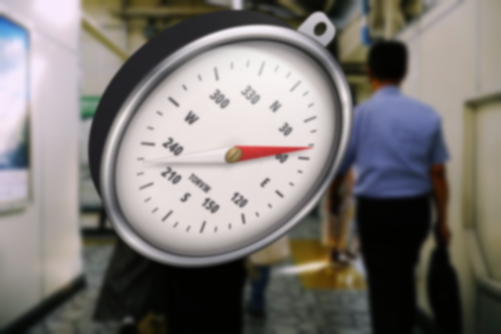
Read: 50°
